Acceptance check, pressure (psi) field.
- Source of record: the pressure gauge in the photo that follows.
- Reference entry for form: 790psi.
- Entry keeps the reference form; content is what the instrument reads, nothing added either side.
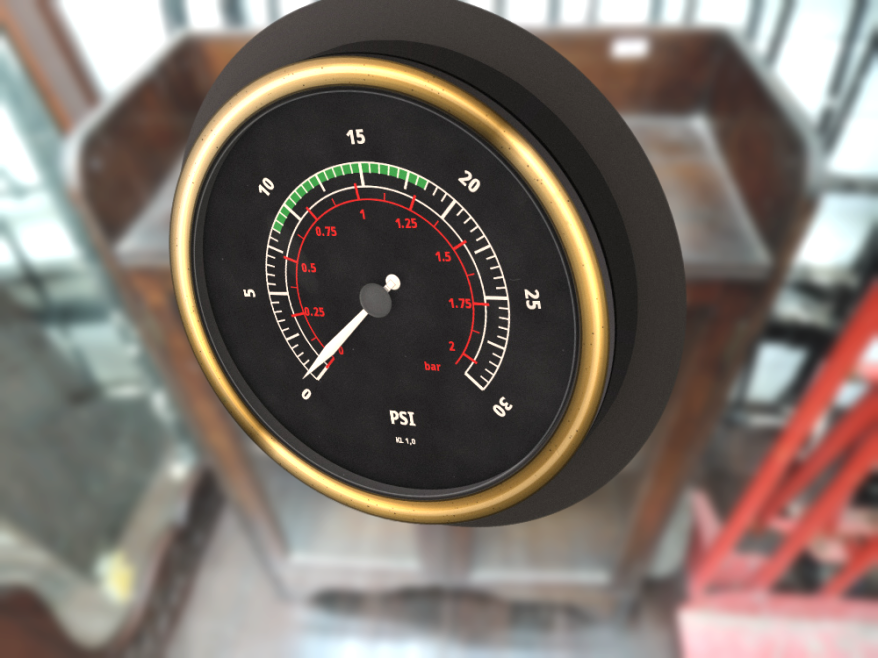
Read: 0.5psi
